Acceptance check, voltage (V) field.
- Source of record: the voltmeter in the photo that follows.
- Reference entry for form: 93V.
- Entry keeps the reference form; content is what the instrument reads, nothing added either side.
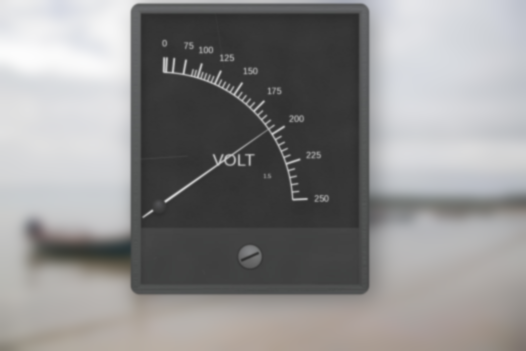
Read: 195V
